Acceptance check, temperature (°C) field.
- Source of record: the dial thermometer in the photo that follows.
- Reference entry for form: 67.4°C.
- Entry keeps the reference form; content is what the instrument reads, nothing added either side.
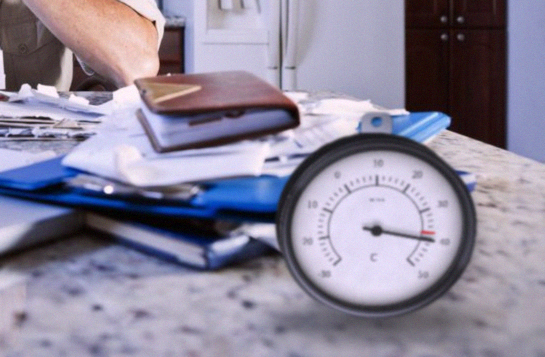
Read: 40°C
